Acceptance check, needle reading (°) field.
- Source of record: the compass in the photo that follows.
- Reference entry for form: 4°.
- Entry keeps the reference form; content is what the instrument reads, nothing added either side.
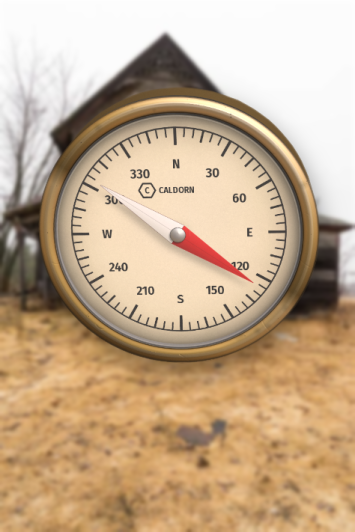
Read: 125°
